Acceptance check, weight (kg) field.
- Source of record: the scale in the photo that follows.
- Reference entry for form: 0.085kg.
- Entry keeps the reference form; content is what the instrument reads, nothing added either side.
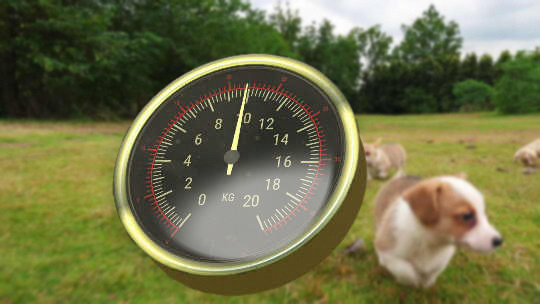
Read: 10kg
